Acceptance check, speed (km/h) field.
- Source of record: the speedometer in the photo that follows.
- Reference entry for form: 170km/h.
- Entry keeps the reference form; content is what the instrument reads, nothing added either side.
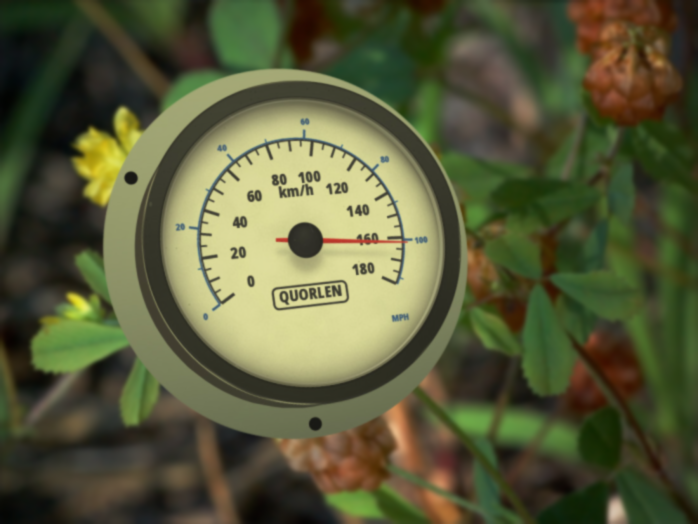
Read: 162.5km/h
